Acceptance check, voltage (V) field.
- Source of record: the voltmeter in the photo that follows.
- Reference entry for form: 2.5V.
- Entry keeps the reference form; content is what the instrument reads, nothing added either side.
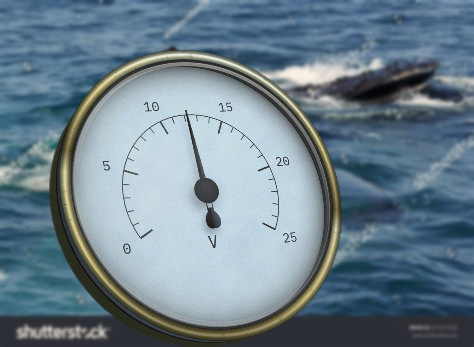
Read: 12V
